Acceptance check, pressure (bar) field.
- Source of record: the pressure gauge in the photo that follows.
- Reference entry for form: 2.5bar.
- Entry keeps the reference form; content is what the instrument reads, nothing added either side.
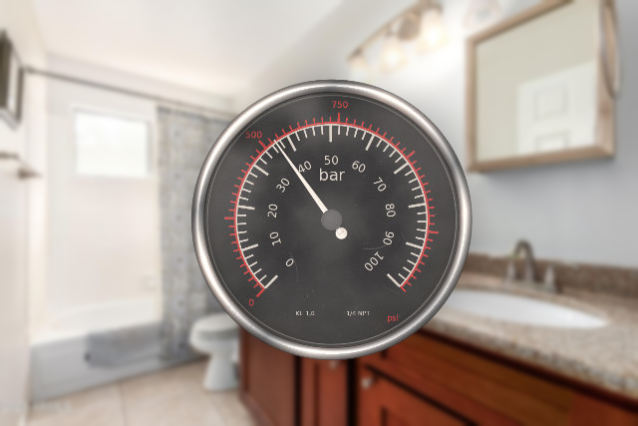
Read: 37bar
